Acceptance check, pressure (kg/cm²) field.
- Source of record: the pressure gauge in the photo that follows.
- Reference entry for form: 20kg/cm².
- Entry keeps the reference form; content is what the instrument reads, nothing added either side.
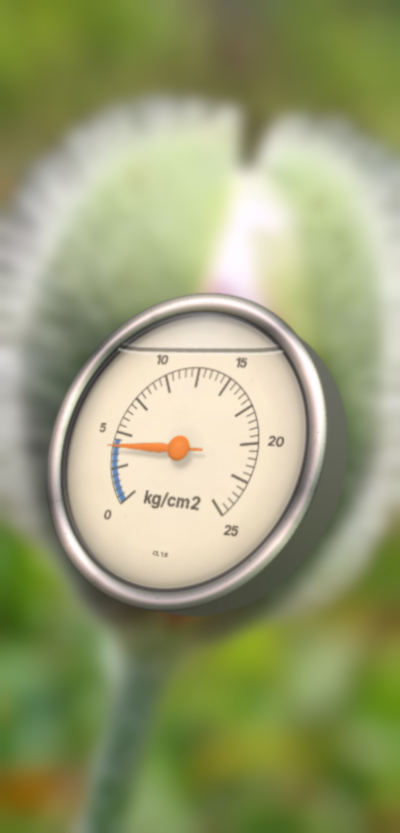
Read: 4kg/cm²
